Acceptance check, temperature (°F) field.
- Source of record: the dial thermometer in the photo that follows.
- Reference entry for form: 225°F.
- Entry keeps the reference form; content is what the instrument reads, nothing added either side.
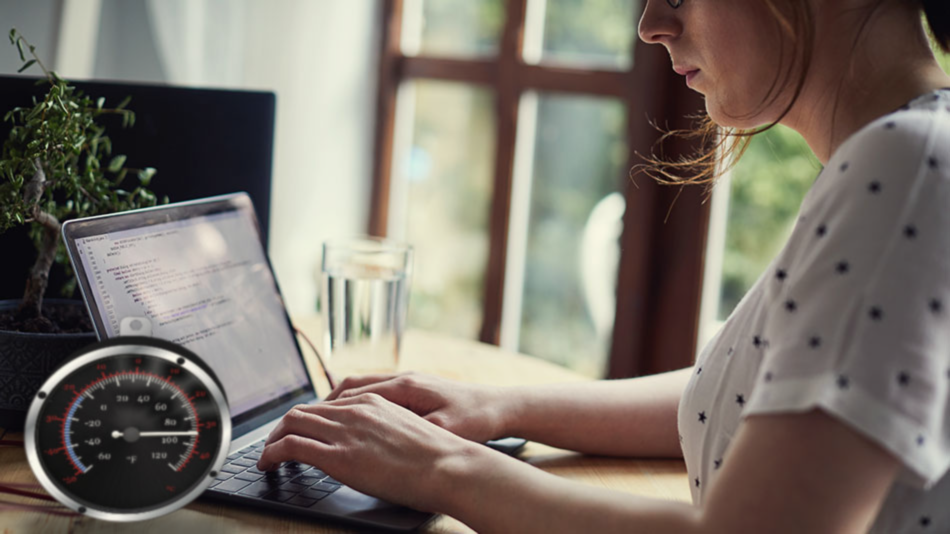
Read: 90°F
